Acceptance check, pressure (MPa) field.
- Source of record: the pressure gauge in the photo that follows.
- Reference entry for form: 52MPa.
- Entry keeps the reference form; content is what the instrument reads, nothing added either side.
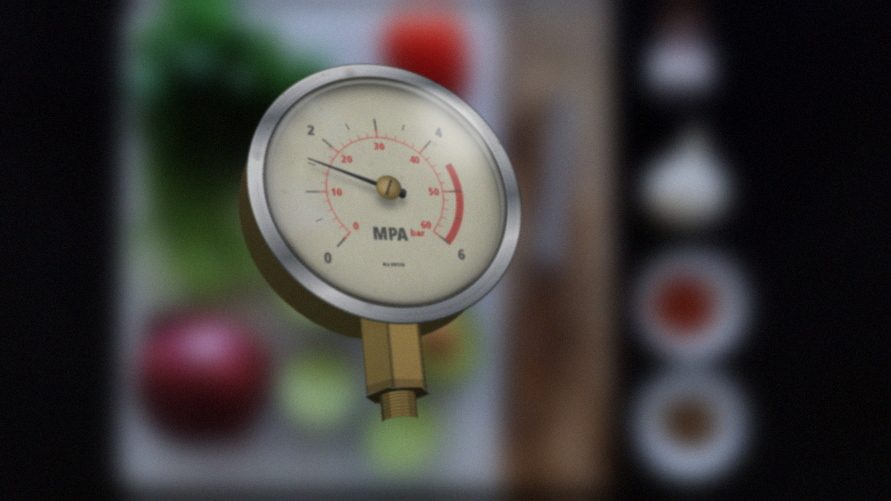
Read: 1.5MPa
